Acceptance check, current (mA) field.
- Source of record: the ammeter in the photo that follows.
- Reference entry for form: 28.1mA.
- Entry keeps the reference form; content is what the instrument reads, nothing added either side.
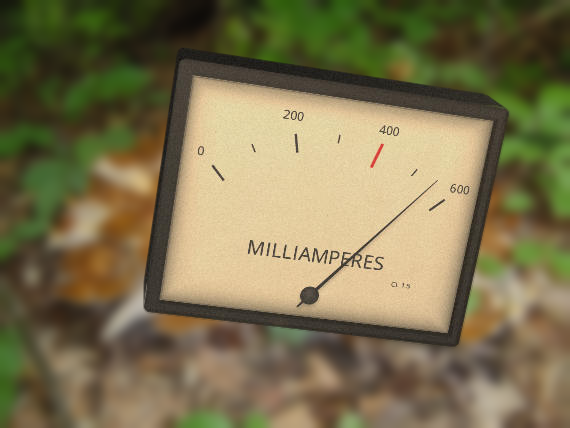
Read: 550mA
